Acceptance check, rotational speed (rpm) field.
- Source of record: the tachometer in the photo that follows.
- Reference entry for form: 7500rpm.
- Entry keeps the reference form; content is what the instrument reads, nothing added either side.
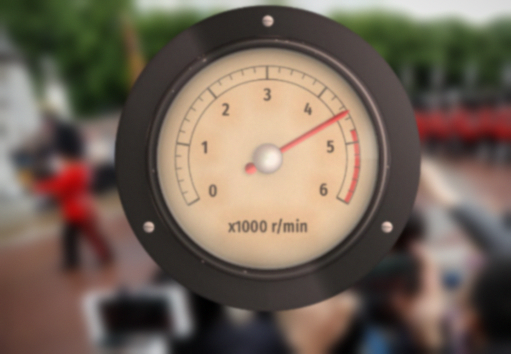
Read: 4500rpm
